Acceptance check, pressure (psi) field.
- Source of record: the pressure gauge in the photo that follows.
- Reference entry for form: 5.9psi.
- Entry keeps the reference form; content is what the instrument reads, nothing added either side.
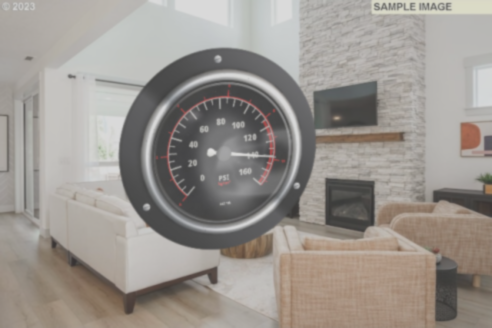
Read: 140psi
